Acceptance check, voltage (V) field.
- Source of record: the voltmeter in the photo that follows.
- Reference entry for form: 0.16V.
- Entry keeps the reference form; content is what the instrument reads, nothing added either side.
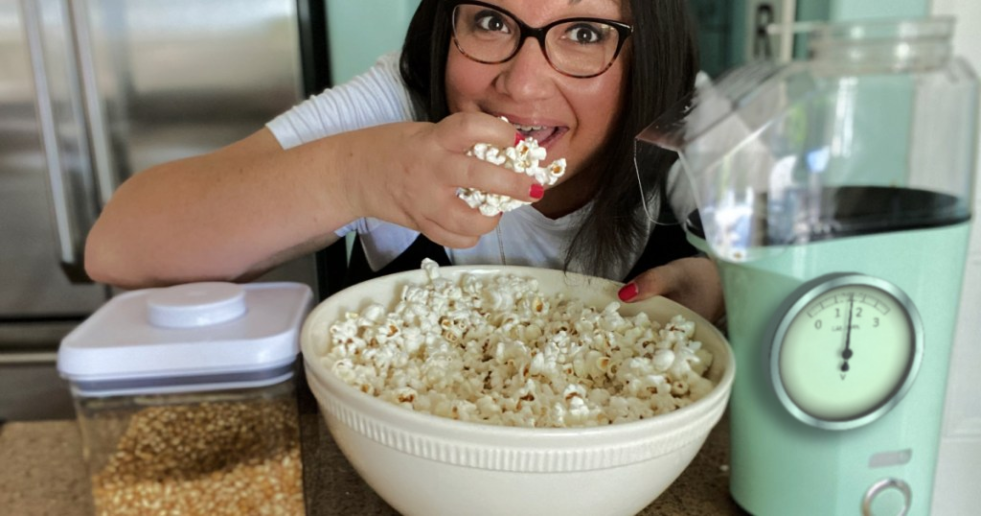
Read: 1.5V
